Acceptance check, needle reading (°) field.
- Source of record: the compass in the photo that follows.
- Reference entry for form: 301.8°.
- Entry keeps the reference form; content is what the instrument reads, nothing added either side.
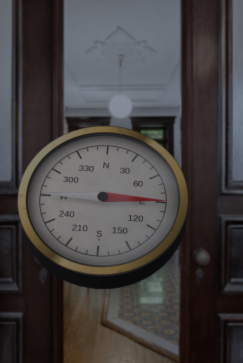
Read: 90°
